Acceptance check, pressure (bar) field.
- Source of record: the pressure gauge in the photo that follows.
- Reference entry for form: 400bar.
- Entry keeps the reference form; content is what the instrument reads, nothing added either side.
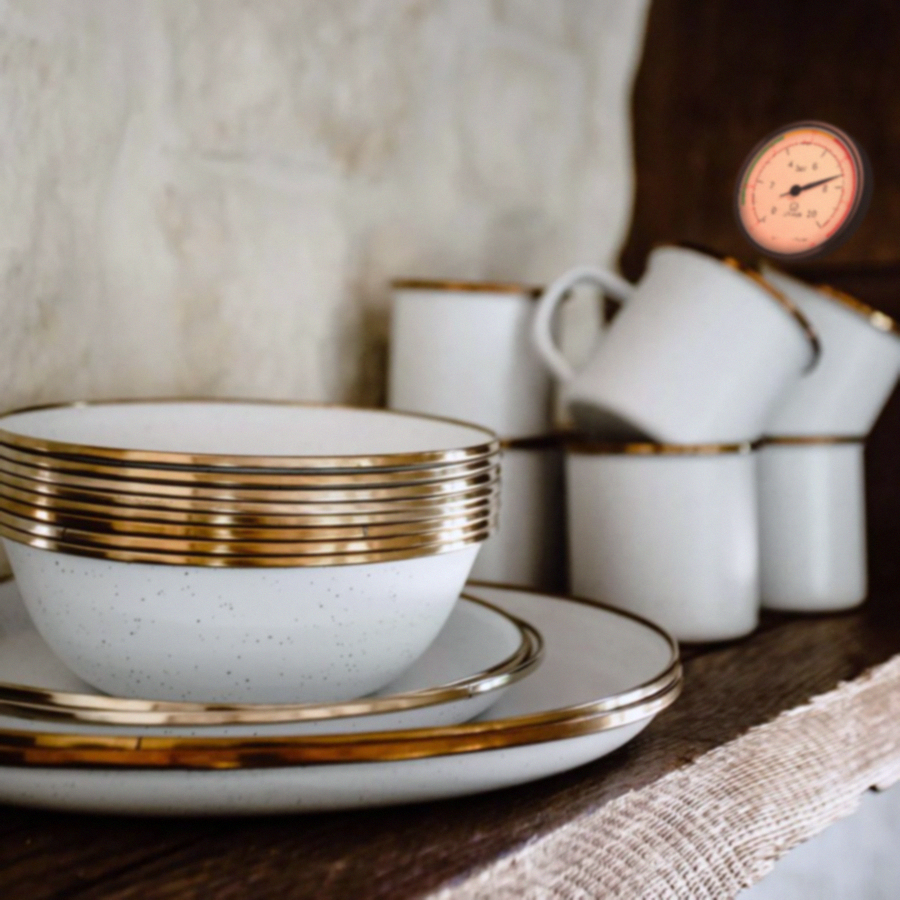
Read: 7.5bar
